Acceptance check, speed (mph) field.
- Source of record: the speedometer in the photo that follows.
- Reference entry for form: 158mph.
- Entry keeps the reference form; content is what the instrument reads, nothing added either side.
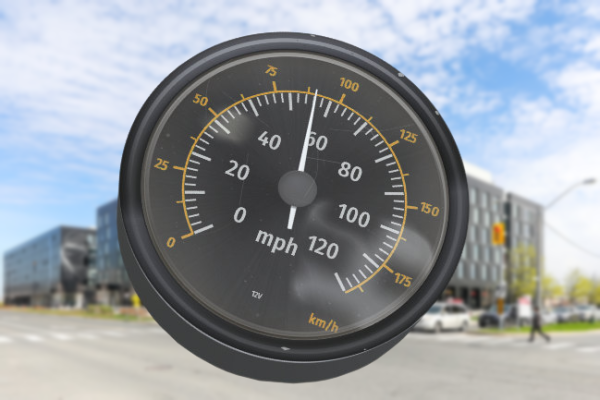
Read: 56mph
